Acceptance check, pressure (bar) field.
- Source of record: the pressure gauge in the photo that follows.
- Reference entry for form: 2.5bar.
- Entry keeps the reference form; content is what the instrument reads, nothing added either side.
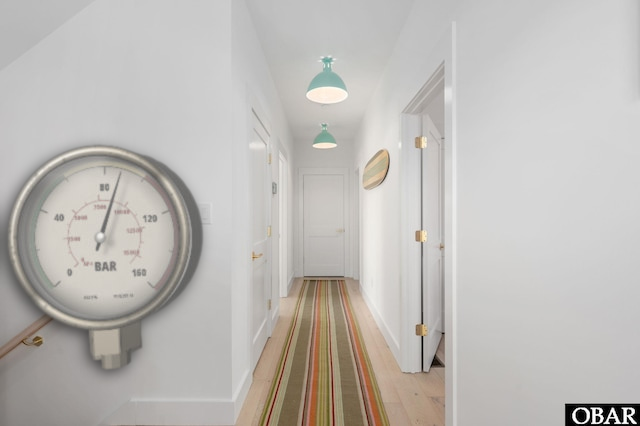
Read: 90bar
